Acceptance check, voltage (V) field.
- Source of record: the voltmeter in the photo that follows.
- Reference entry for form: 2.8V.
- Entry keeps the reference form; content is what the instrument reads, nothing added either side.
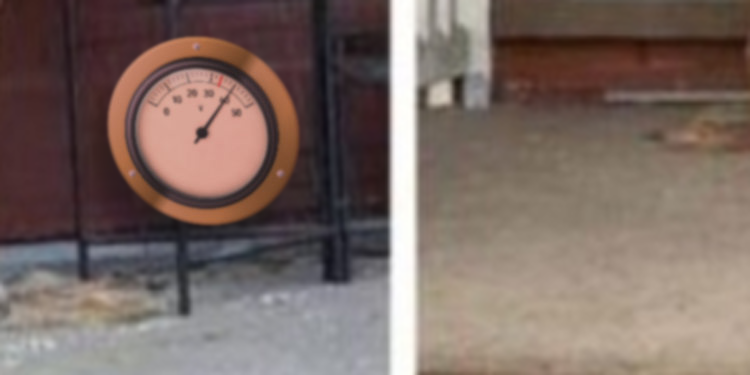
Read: 40V
